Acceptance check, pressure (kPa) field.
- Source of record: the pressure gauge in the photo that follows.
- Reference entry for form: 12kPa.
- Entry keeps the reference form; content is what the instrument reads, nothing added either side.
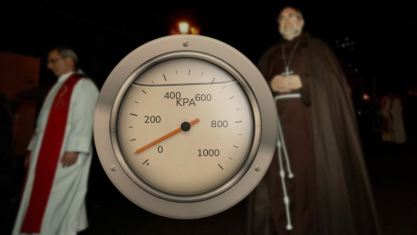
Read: 50kPa
